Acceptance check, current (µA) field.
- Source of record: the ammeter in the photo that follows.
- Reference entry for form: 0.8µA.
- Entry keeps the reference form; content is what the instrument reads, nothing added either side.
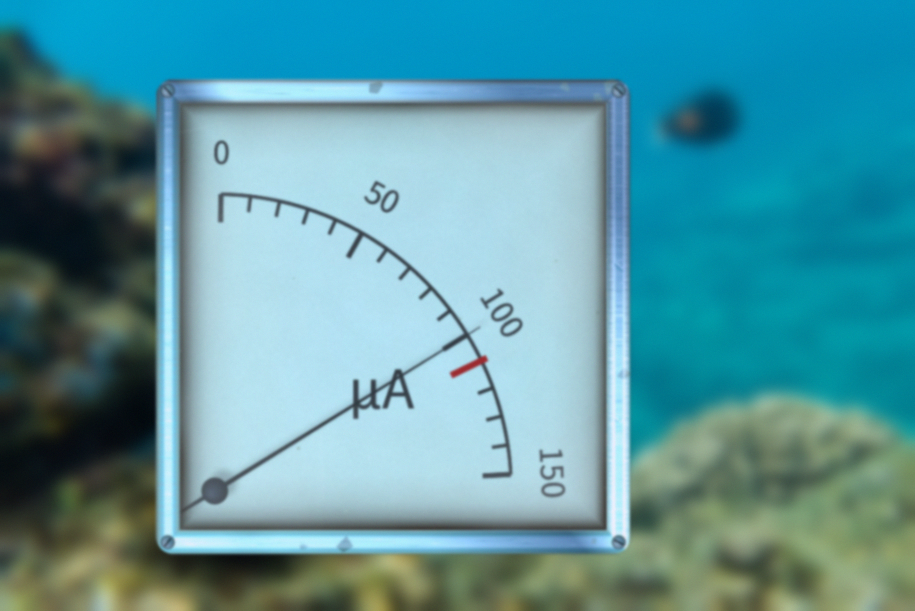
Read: 100µA
